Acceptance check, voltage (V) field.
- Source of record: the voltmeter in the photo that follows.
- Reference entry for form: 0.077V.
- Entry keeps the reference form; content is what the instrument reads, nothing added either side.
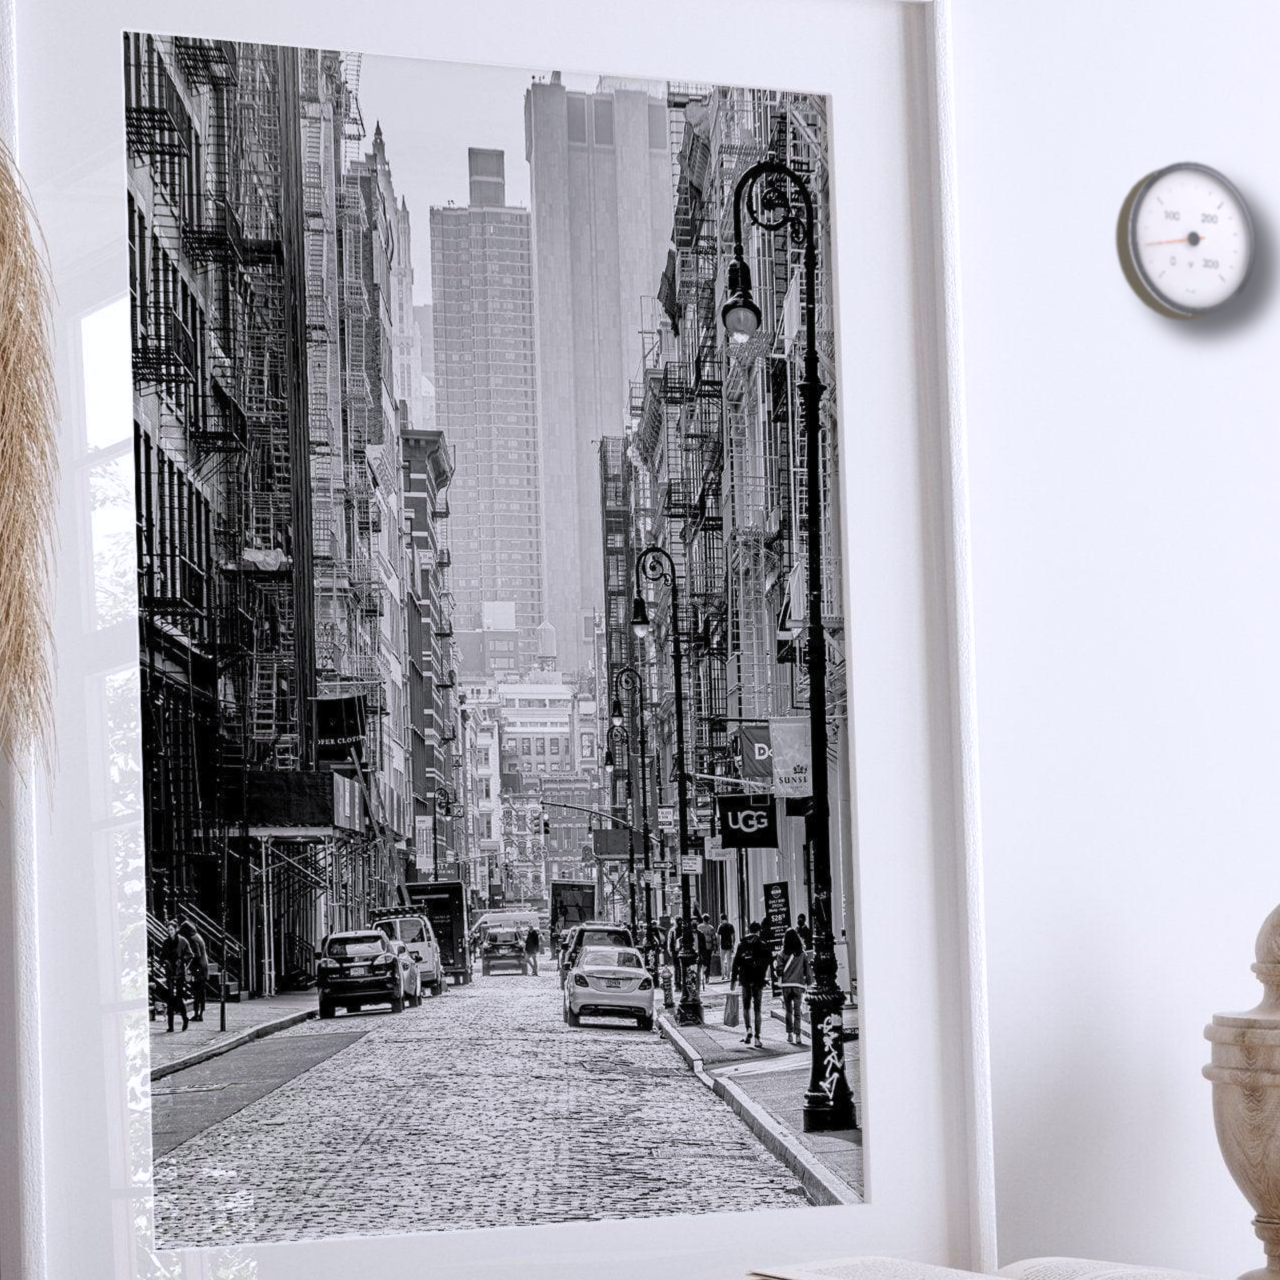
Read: 40V
